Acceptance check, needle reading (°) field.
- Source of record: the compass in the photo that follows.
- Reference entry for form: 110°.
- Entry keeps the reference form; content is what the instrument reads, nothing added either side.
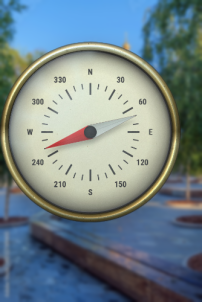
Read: 250°
